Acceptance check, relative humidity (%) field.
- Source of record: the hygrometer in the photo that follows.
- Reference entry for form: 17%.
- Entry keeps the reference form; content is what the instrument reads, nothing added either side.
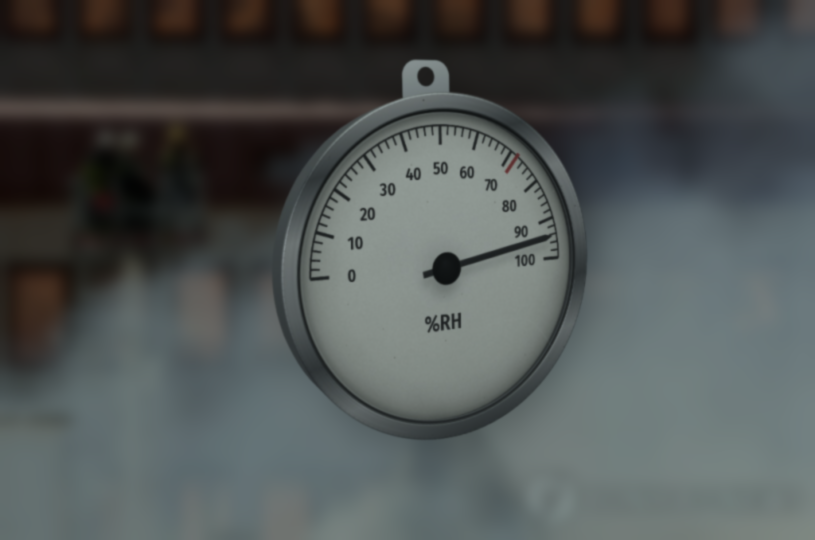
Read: 94%
